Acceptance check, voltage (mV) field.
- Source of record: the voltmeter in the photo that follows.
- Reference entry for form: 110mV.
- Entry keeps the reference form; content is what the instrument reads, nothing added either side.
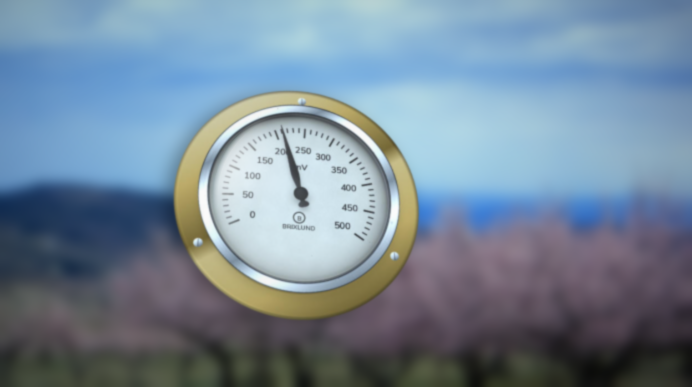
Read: 210mV
